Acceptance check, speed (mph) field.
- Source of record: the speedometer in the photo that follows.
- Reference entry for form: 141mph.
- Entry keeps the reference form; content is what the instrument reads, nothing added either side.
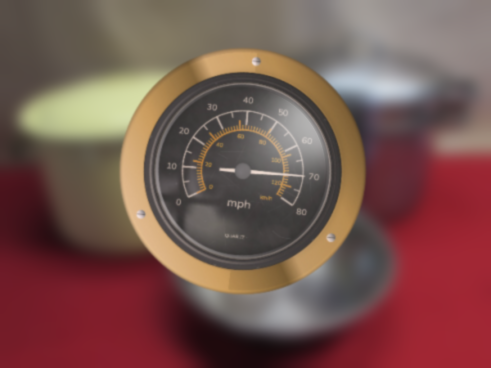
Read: 70mph
